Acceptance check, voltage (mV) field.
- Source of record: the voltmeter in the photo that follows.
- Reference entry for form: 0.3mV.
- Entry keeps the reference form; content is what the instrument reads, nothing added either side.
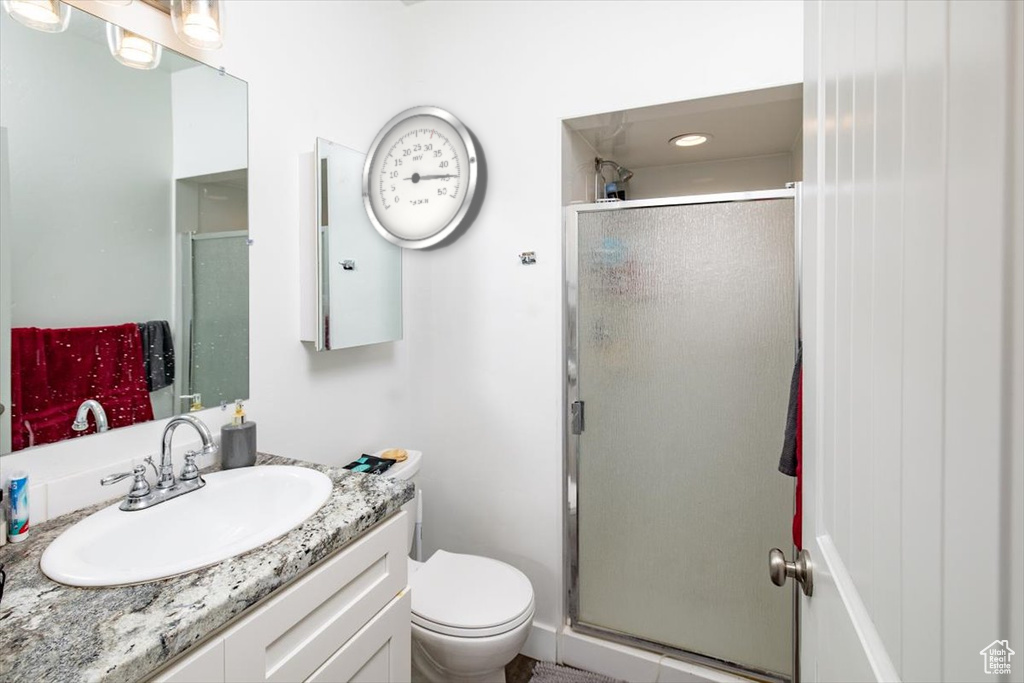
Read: 45mV
